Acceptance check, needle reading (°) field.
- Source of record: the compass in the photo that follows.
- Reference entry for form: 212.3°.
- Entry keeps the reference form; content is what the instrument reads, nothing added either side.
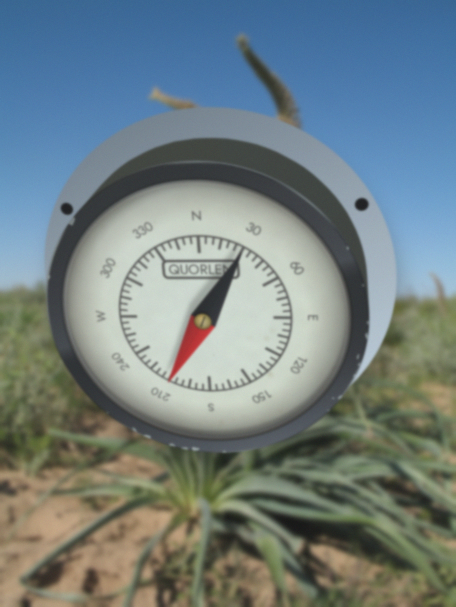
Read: 210°
